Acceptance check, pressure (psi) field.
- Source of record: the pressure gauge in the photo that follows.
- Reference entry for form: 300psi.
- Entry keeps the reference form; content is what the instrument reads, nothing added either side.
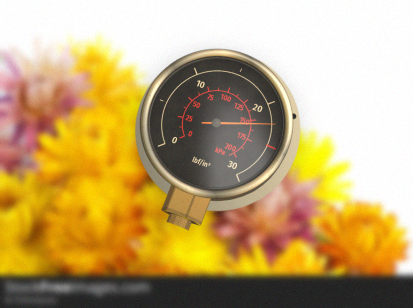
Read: 22.5psi
